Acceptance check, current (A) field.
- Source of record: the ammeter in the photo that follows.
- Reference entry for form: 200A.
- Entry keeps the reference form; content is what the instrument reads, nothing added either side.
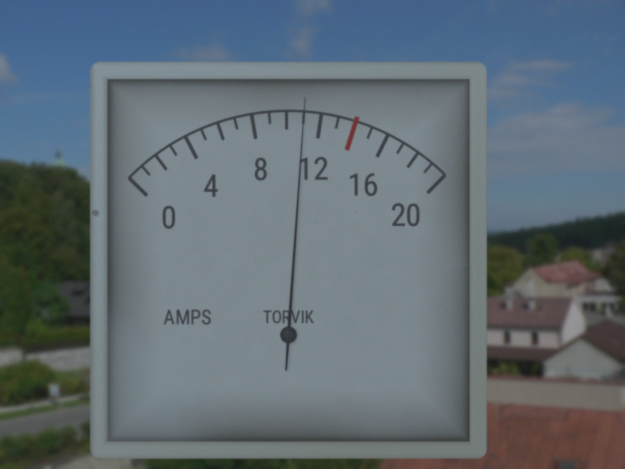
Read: 11A
